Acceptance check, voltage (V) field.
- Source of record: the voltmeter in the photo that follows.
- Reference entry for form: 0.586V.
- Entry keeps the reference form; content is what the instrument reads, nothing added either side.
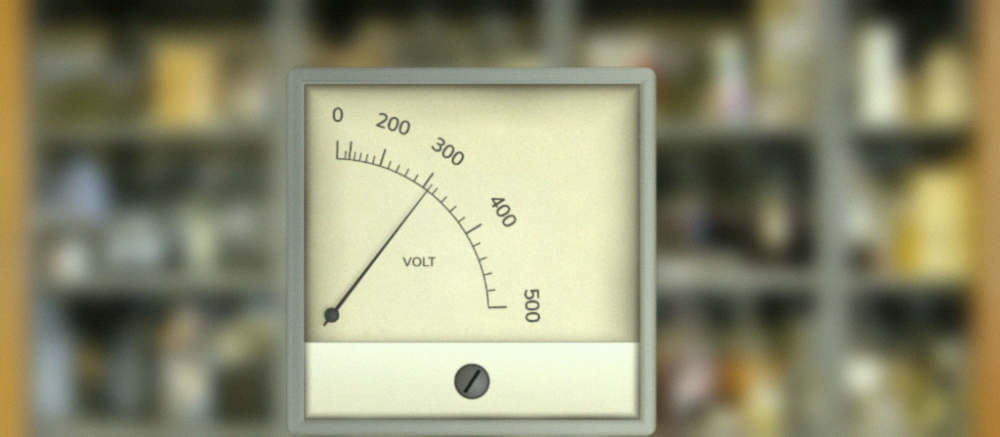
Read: 310V
